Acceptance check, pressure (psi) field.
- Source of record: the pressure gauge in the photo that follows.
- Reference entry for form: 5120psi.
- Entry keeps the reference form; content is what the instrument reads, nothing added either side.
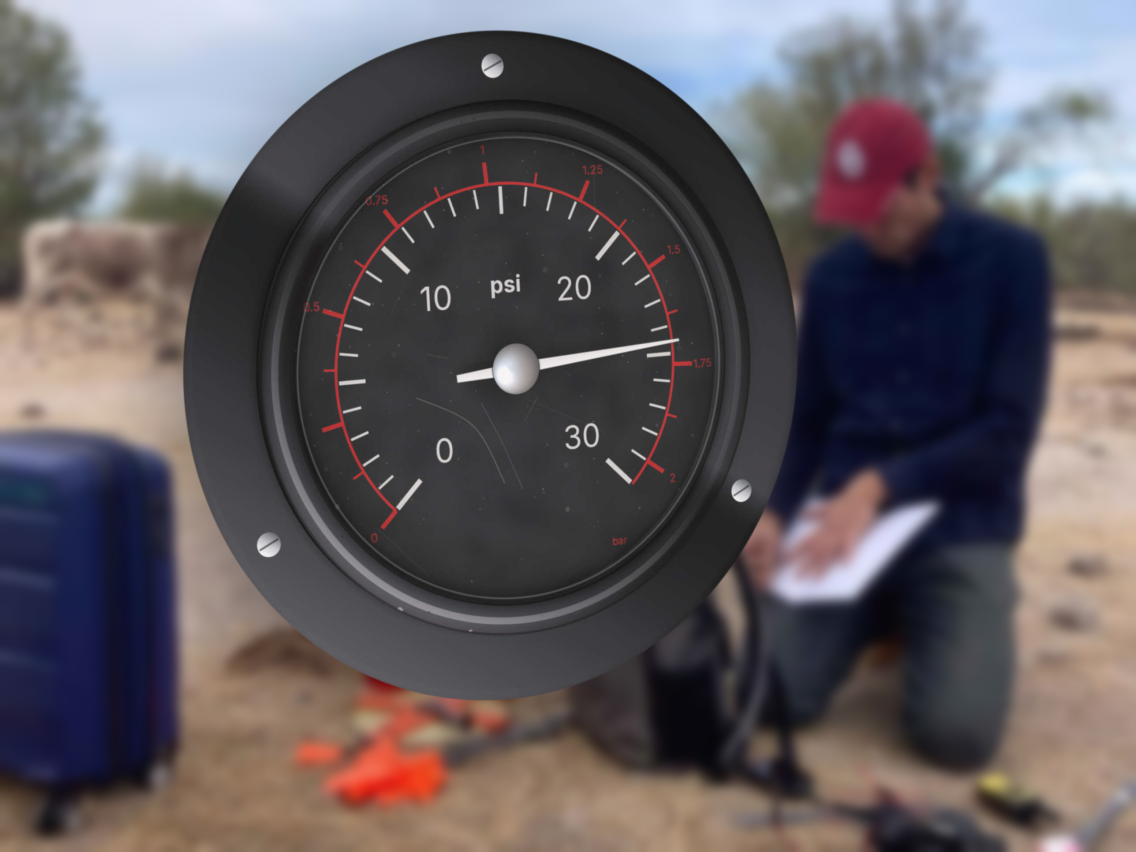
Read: 24.5psi
